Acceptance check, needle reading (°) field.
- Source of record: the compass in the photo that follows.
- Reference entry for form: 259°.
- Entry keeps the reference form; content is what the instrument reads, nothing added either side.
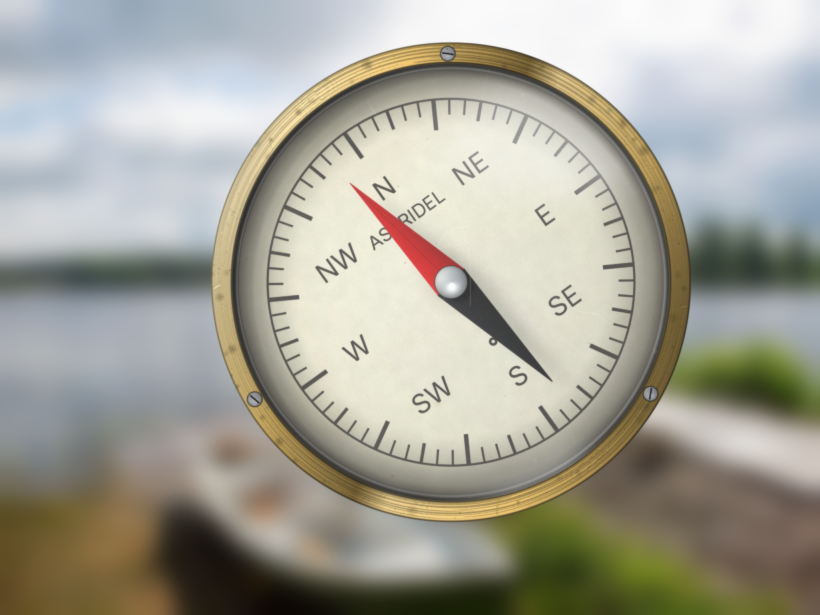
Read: 350°
